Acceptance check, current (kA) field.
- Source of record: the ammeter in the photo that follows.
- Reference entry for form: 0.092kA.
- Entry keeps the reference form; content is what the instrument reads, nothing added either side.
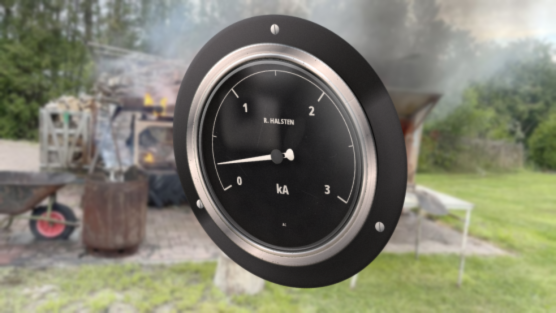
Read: 0.25kA
